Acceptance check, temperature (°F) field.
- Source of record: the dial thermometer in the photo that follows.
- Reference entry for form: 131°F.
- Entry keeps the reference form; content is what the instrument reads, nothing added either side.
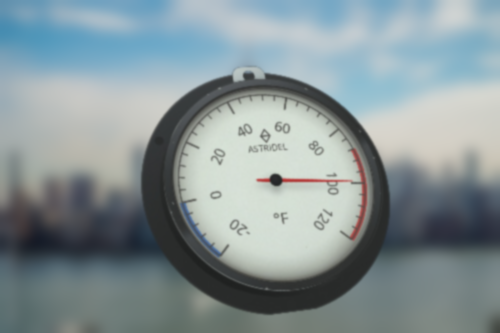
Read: 100°F
